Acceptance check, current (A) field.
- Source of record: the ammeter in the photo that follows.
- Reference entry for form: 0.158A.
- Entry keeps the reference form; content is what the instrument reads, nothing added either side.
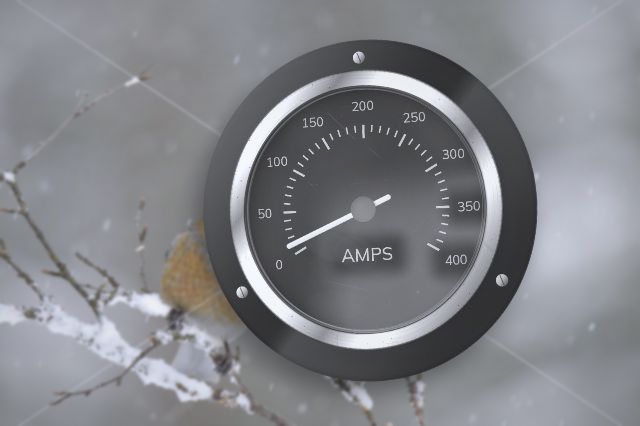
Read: 10A
